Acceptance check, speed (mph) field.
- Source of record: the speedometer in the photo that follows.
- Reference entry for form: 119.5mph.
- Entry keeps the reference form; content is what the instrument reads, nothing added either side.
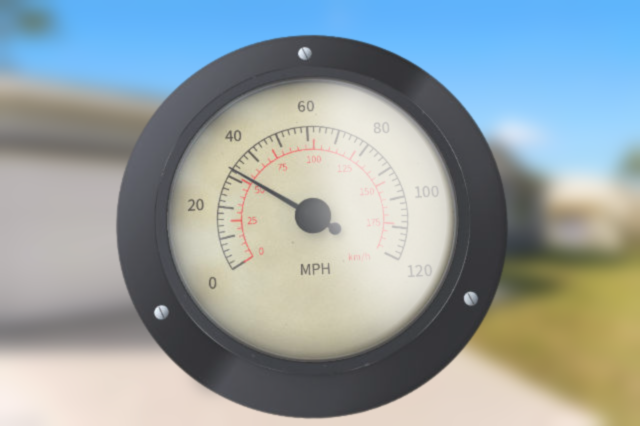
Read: 32mph
